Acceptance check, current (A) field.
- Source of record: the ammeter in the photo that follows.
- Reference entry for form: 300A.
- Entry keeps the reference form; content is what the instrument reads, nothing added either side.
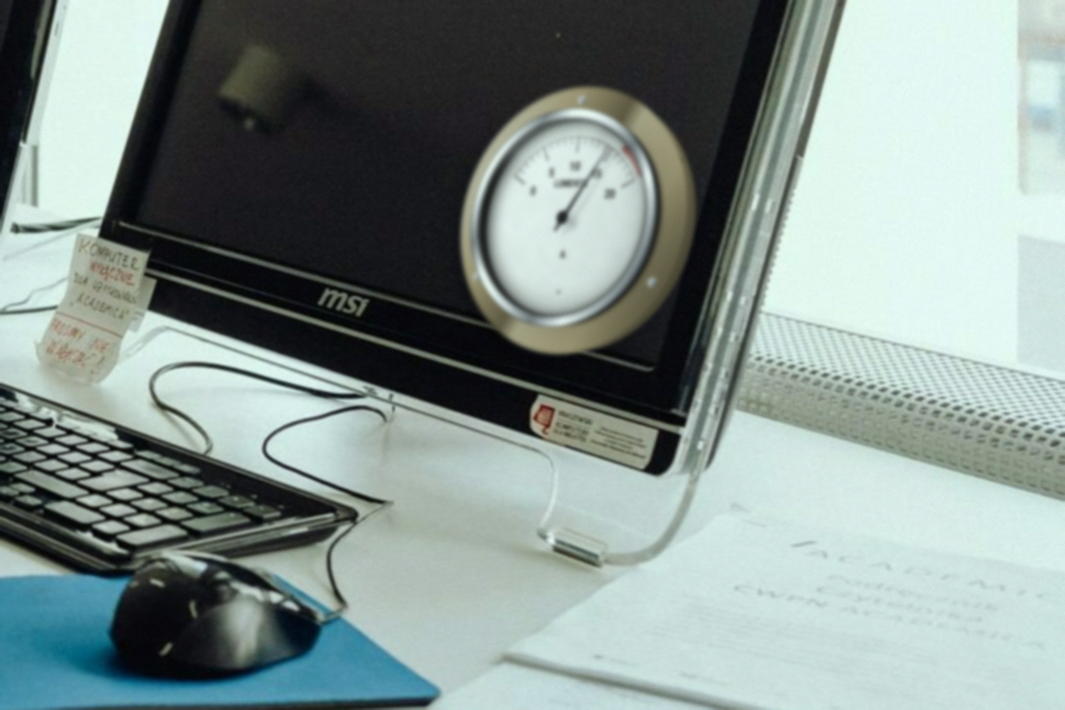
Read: 15A
